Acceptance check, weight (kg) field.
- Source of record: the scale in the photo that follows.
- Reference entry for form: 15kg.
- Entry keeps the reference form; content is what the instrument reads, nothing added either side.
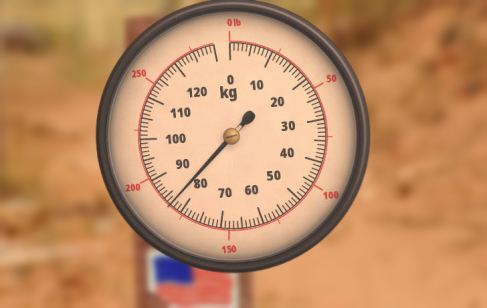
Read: 83kg
